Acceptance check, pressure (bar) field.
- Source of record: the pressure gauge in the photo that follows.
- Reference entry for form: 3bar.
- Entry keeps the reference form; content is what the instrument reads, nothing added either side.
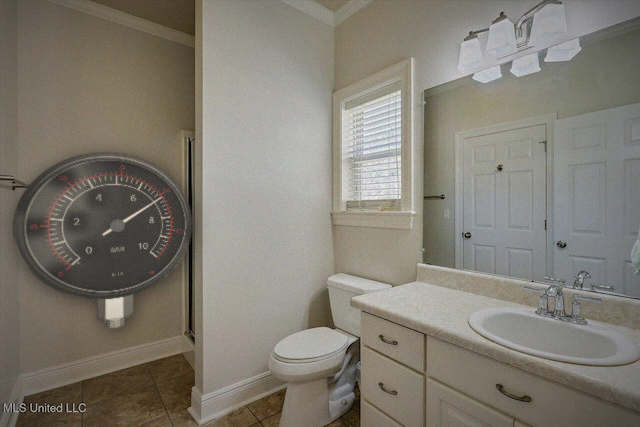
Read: 7bar
